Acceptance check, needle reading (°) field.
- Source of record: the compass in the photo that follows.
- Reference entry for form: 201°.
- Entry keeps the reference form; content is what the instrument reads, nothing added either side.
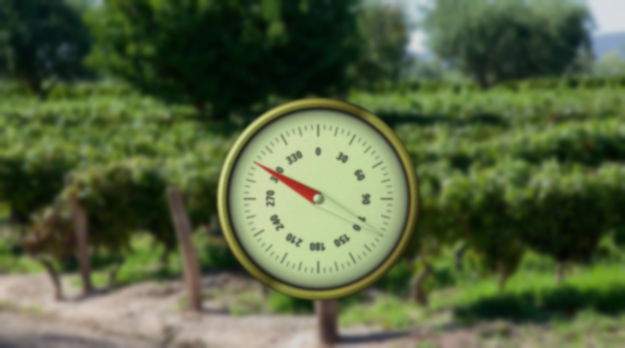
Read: 300°
